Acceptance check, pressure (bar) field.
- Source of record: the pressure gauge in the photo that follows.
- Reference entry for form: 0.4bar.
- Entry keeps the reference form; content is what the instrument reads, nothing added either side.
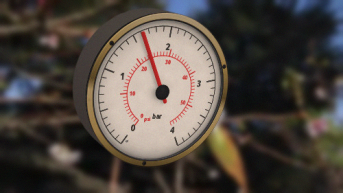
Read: 1.6bar
